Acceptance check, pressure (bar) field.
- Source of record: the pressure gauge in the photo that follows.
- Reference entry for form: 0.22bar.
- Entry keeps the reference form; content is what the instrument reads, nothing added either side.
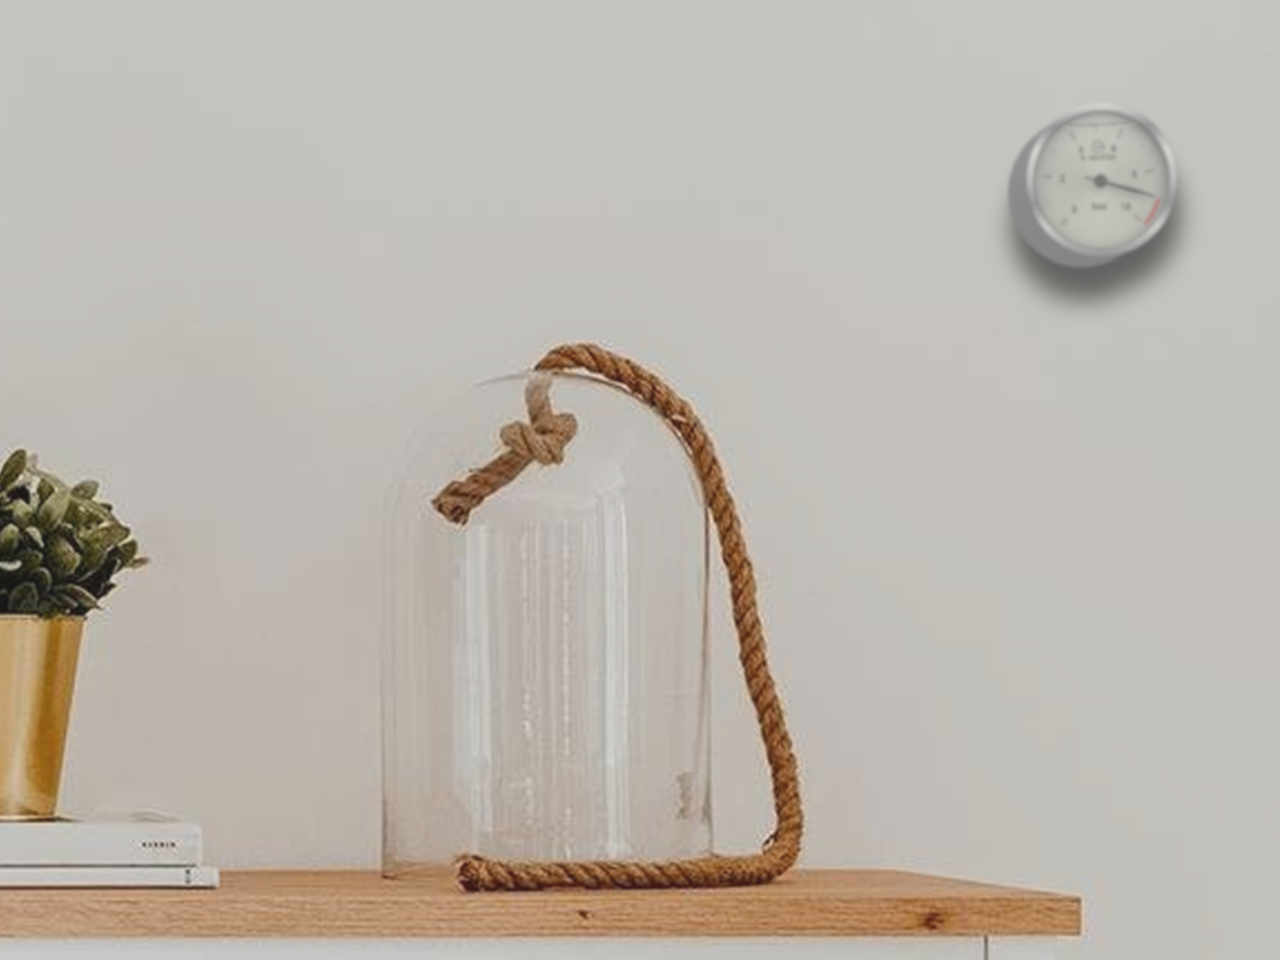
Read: 9bar
